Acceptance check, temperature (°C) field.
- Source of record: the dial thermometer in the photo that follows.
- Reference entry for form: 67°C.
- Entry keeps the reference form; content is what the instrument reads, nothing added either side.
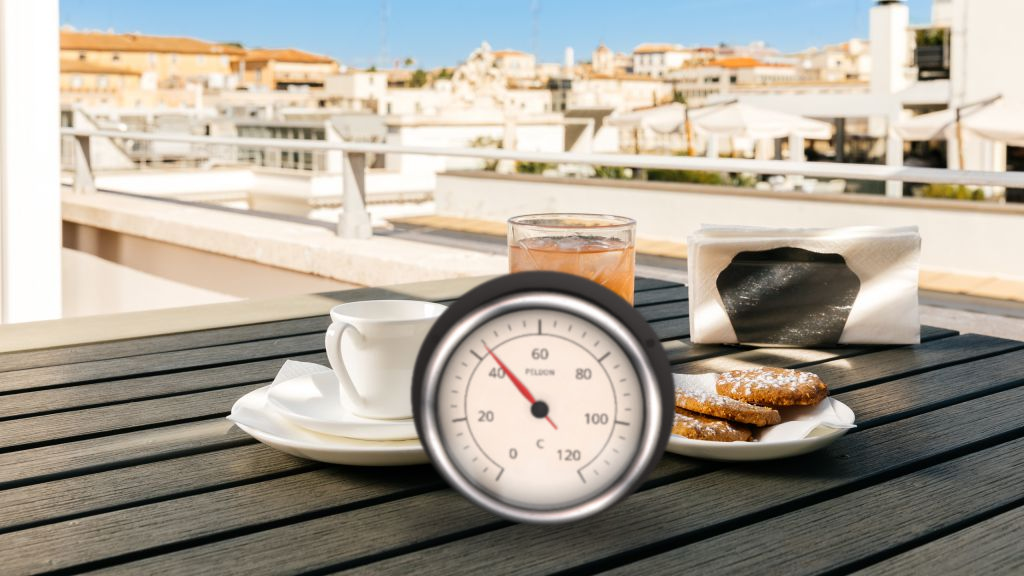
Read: 44°C
